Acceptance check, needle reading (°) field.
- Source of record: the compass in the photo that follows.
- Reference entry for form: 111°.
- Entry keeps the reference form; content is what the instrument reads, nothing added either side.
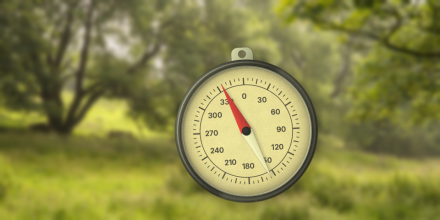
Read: 335°
